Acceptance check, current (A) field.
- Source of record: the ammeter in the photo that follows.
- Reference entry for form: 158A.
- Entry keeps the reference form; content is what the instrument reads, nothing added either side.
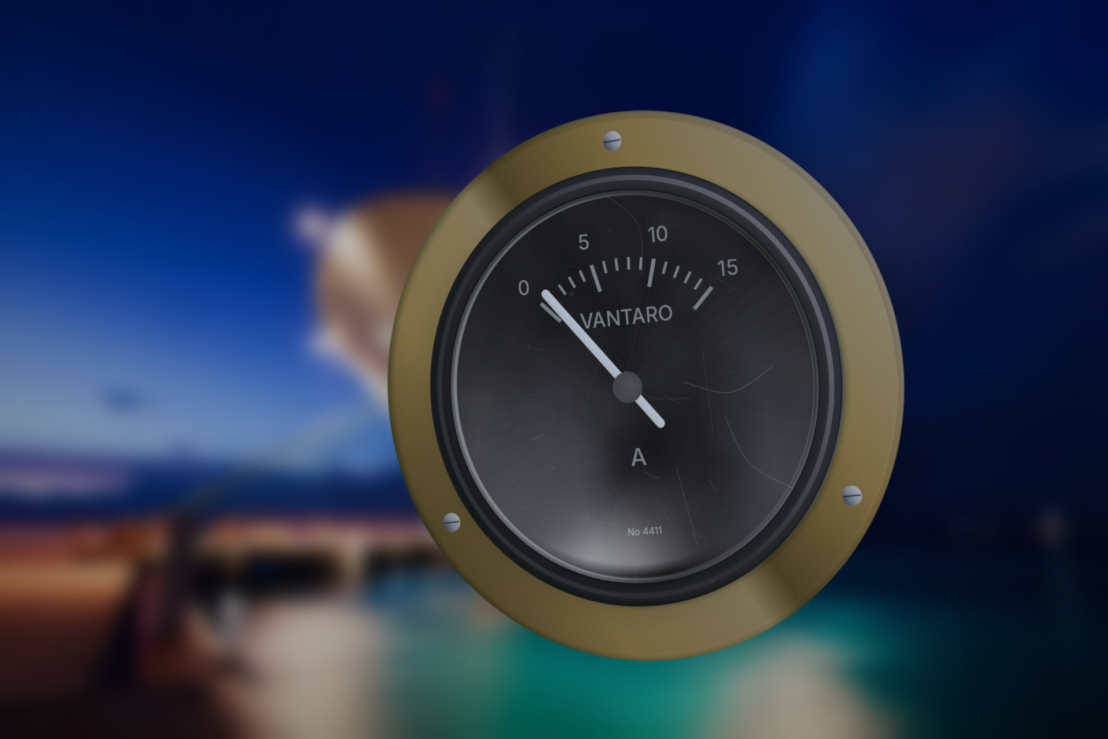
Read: 1A
